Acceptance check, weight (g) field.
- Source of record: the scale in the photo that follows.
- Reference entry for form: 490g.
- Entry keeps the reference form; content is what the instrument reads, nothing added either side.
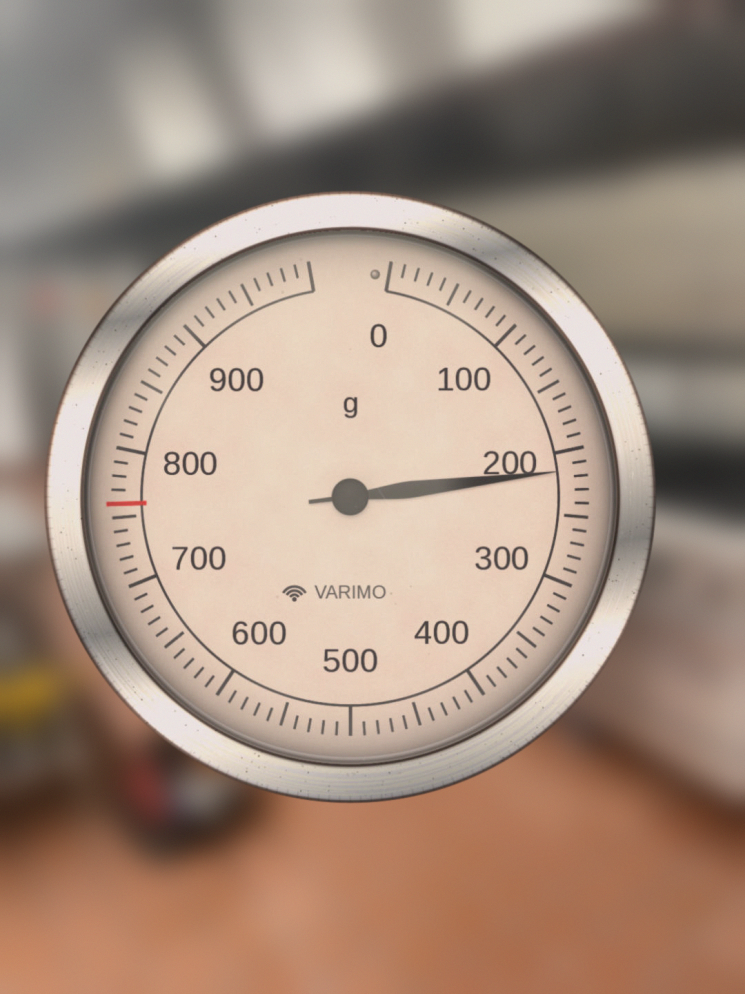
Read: 215g
